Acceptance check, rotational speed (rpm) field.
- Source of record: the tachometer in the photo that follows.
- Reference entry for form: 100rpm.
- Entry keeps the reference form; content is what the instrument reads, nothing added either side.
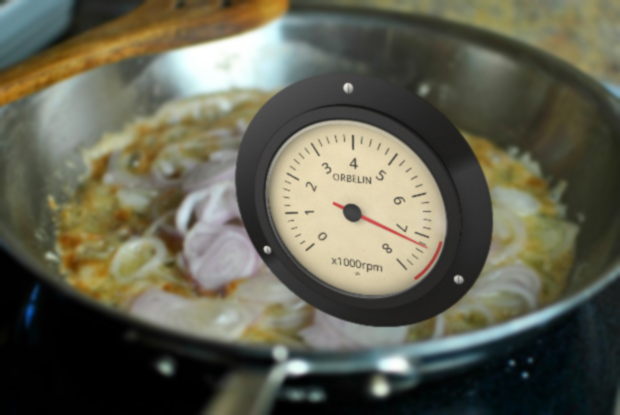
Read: 7200rpm
